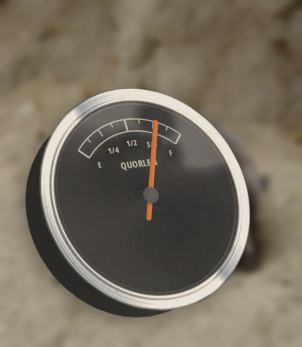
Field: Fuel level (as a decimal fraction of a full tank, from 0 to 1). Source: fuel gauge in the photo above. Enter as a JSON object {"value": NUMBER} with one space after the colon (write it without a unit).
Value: {"value": 0.75}
